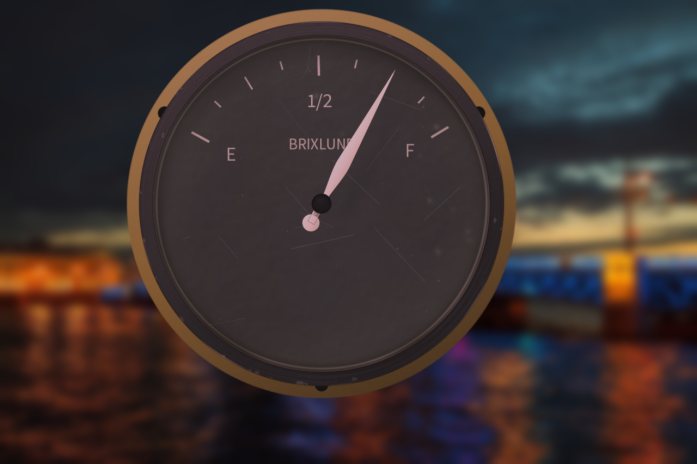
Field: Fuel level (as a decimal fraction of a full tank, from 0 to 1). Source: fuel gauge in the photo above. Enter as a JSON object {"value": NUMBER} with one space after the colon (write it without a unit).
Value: {"value": 0.75}
